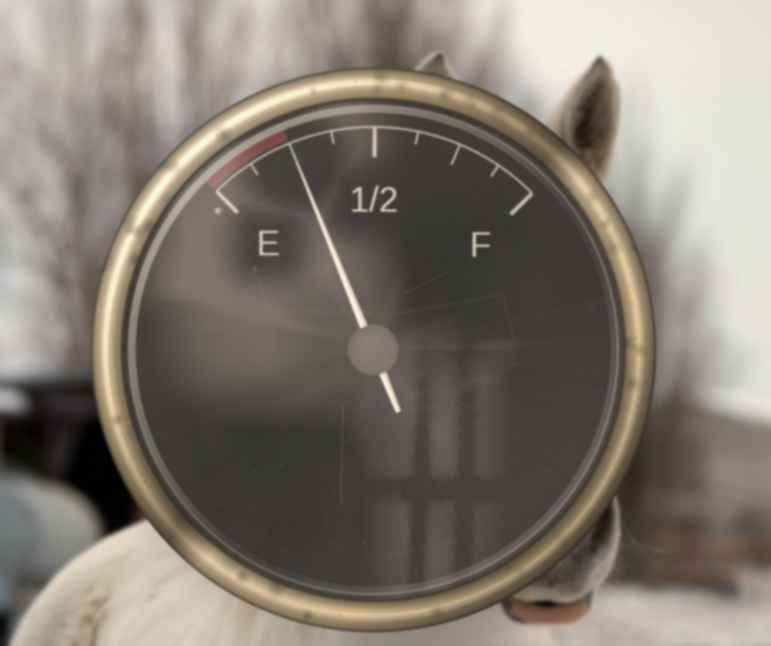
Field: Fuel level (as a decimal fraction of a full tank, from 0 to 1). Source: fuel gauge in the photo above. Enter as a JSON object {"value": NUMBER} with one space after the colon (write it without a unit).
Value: {"value": 0.25}
